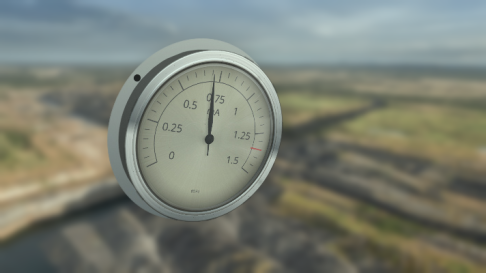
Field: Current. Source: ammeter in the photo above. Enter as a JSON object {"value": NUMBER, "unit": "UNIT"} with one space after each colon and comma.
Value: {"value": 0.7, "unit": "mA"}
